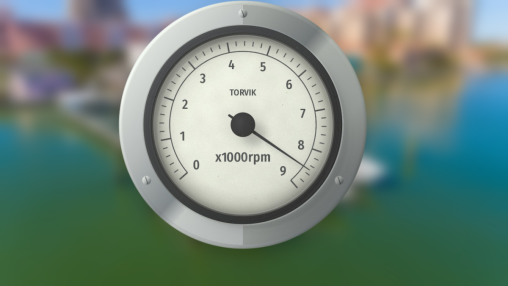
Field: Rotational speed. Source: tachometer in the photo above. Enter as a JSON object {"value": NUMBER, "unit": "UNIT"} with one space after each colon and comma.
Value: {"value": 8500, "unit": "rpm"}
